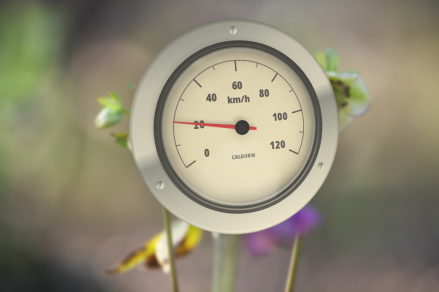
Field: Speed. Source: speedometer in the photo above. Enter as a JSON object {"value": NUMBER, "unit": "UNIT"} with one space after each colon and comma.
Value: {"value": 20, "unit": "km/h"}
